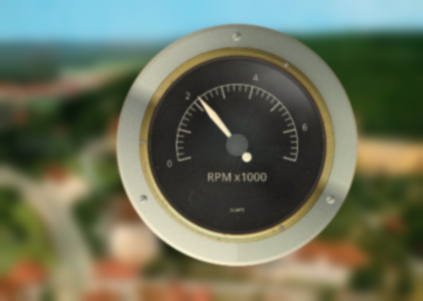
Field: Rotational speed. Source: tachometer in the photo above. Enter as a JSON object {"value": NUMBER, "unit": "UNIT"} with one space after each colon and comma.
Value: {"value": 2200, "unit": "rpm"}
